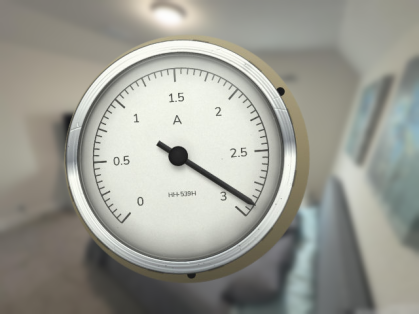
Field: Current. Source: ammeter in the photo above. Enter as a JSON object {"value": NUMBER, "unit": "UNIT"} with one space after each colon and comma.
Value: {"value": 2.9, "unit": "A"}
